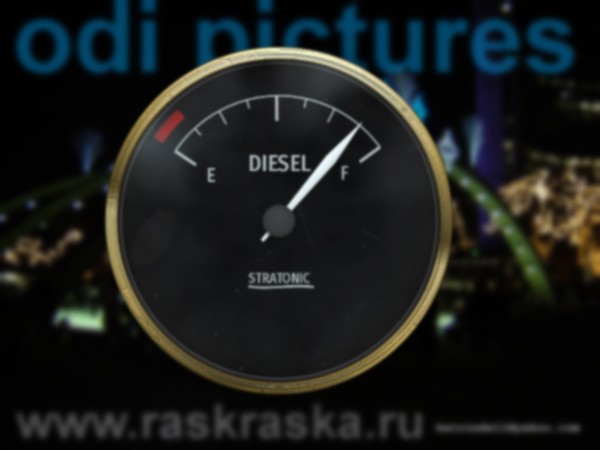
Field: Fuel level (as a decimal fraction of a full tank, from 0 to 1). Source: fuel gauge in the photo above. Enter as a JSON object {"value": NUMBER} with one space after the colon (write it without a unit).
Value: {"value": 0.875}
